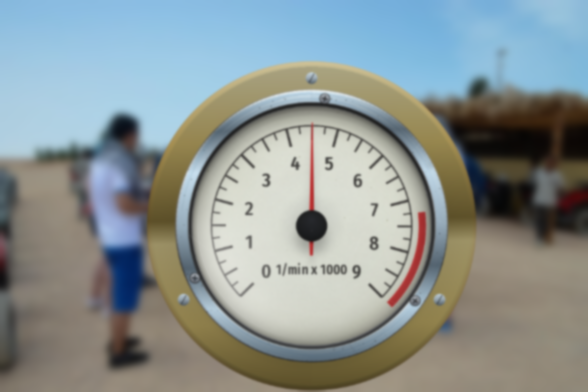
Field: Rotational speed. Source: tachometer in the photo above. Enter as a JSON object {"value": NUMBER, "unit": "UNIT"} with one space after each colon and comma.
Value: {"value": 4500, "unit": "rpm"}
